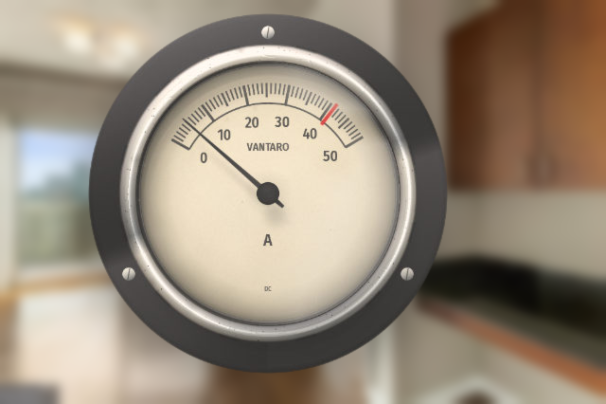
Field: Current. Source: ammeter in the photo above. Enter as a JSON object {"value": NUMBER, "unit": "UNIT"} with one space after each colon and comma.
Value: {"value": 5, "unit": "A"}
